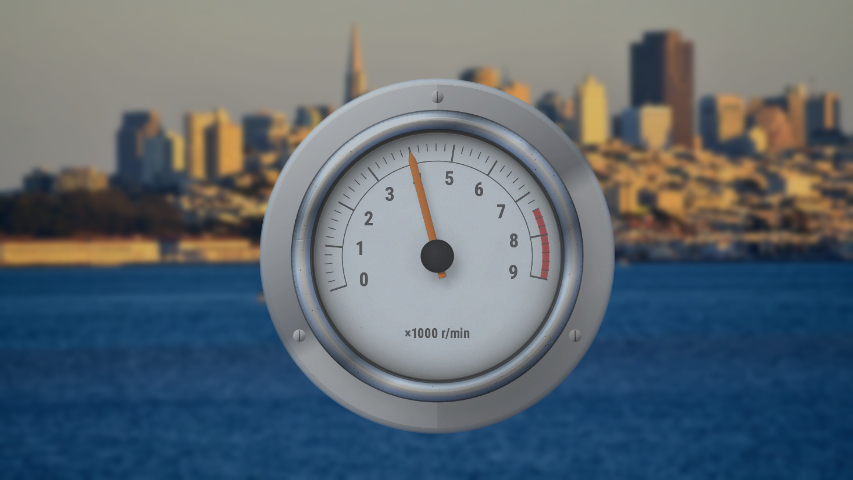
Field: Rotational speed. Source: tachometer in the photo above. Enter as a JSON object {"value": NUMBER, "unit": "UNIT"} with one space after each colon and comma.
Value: {"value": 4000, "unit": "rpm"}
